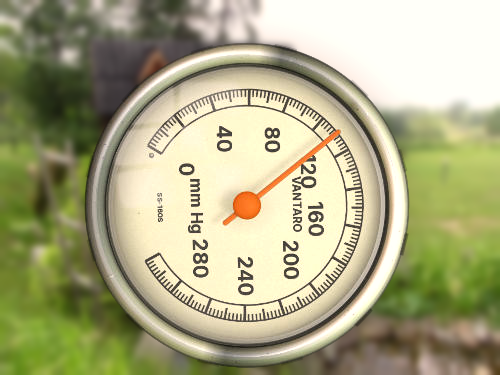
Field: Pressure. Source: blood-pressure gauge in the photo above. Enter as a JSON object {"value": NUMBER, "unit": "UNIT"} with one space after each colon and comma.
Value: {"value": 110, "unit": "mmHg"}
